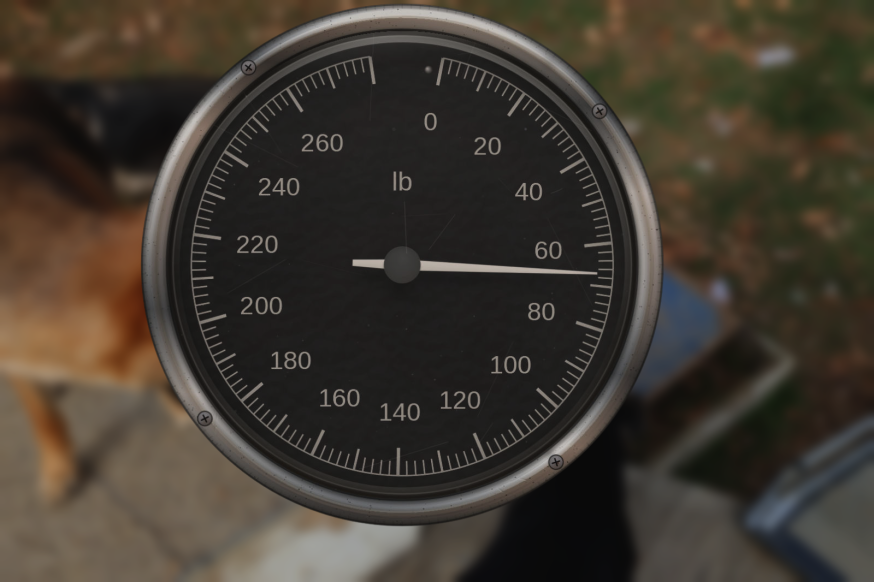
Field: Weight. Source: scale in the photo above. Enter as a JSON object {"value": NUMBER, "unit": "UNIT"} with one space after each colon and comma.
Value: {"value": 67, "unit": "lb"}
